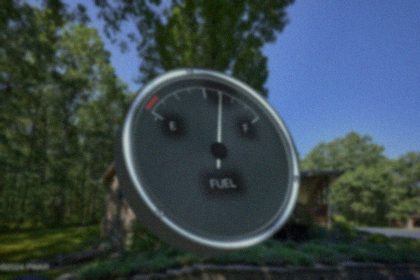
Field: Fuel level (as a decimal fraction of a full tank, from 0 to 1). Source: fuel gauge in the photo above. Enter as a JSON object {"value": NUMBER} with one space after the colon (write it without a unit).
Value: {"value": 0.625}
